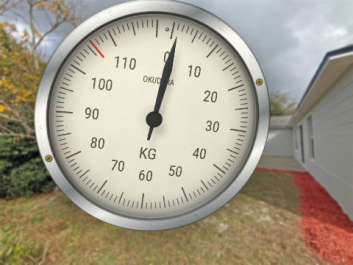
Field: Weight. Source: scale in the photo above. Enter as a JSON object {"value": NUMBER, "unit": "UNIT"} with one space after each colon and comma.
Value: {"value": 1, "unit": "kg"}
